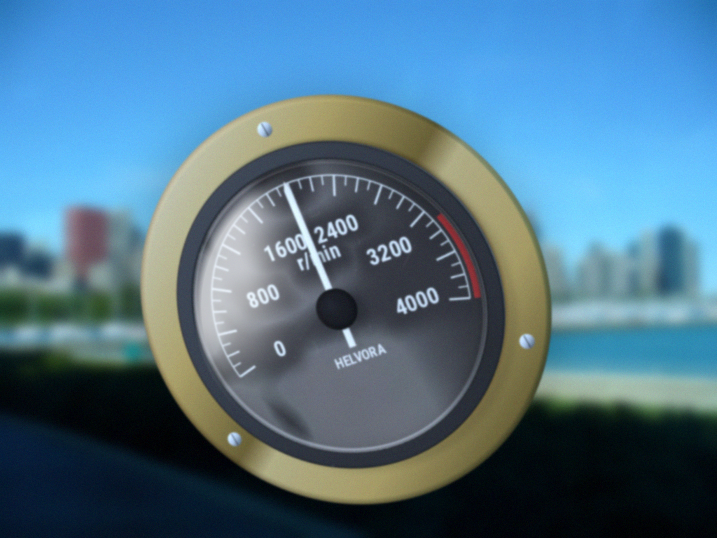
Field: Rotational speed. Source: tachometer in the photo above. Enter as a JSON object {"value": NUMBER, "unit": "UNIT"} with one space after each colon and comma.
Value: {"value": 2000, "unit": "rpm"}
